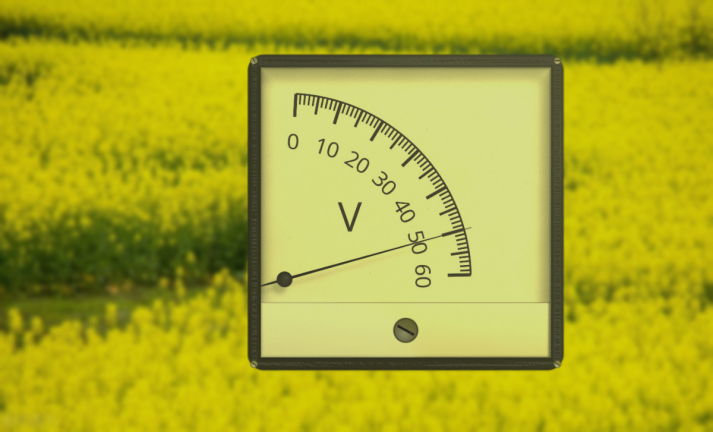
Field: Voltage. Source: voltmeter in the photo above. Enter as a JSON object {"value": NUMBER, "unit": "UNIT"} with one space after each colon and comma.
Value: {"value": 50, "unit": "V"}
